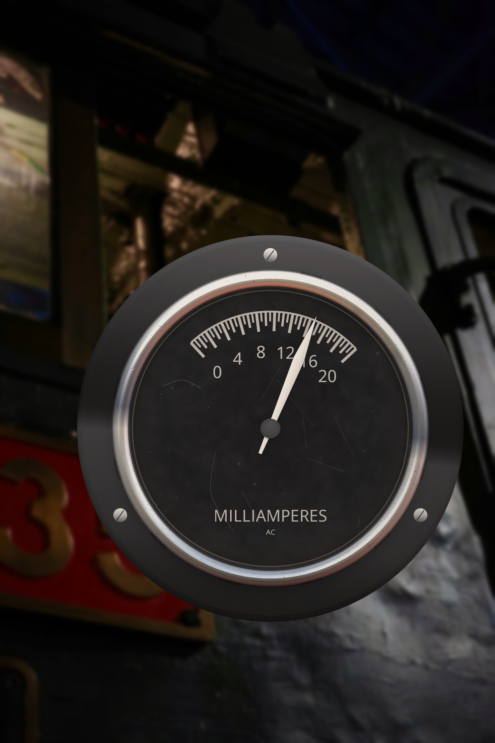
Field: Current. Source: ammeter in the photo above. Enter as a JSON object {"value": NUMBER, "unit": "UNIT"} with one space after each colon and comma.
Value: {"value": 14.5, "unit": "mA"}
